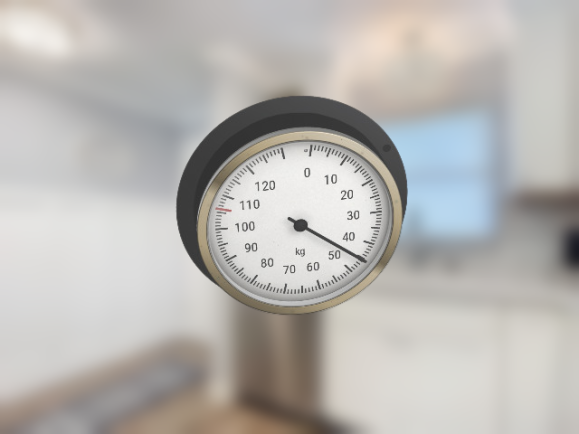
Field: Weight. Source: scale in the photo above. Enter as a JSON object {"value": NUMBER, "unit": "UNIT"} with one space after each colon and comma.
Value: {"value": 45, "unit": "kg"}
